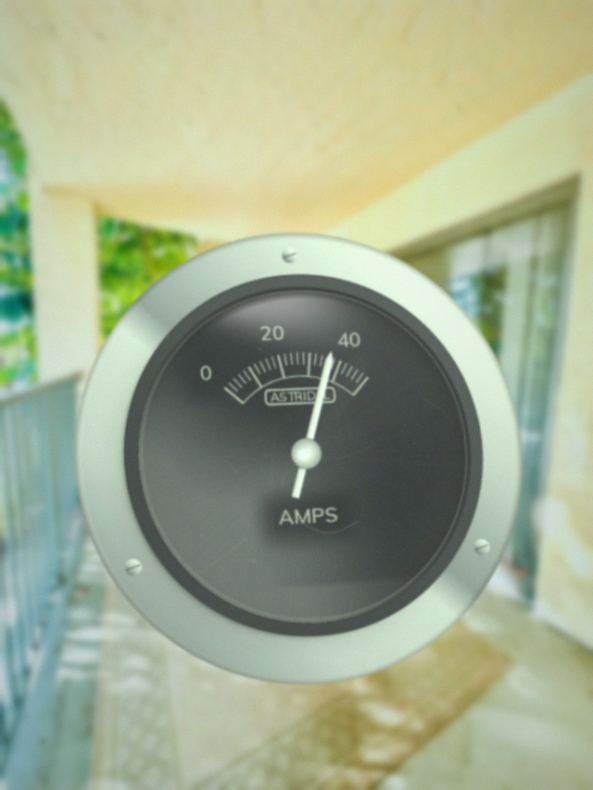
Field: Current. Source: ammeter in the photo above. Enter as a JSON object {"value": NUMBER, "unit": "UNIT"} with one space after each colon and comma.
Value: {"value": 36, "unit": "A"}
